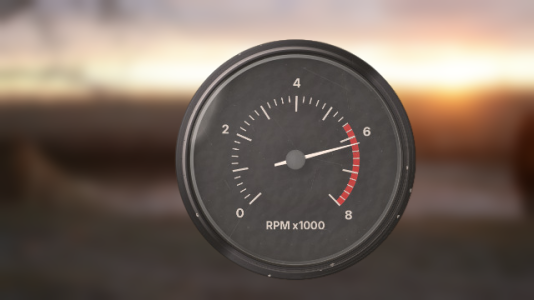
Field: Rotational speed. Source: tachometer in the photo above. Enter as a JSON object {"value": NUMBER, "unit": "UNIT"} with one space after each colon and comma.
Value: {"value": 6200, "unit": "rpm"}
